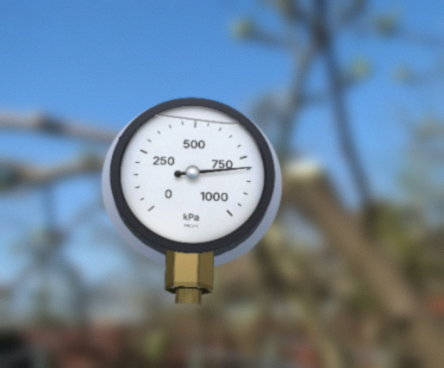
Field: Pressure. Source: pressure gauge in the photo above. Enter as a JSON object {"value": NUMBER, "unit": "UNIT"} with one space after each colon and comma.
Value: {"value": 800, "unit": "kPa"}
